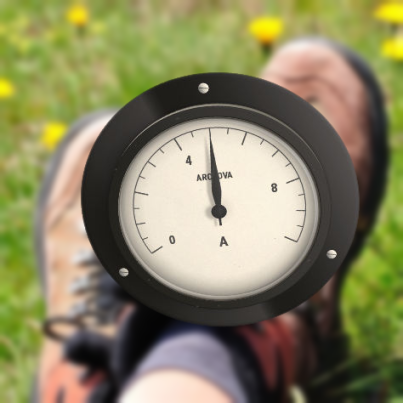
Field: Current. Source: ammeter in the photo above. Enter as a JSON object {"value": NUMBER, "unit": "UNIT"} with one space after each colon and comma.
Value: {"value": 5, "unit": "A"}
